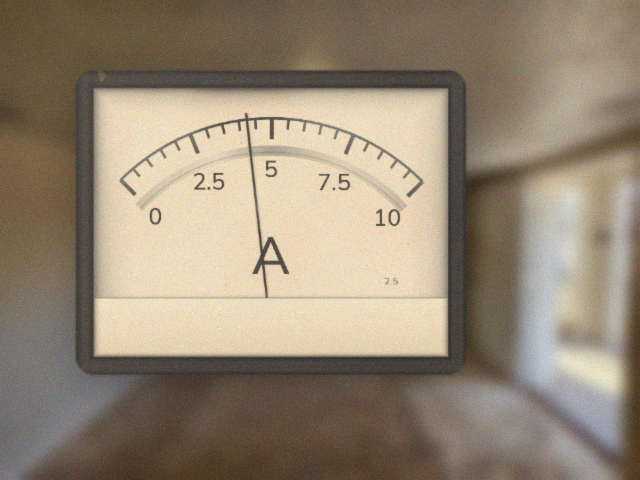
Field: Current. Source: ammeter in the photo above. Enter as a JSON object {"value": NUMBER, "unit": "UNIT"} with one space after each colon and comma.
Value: {"value": 4.25, "unit": "A"}
